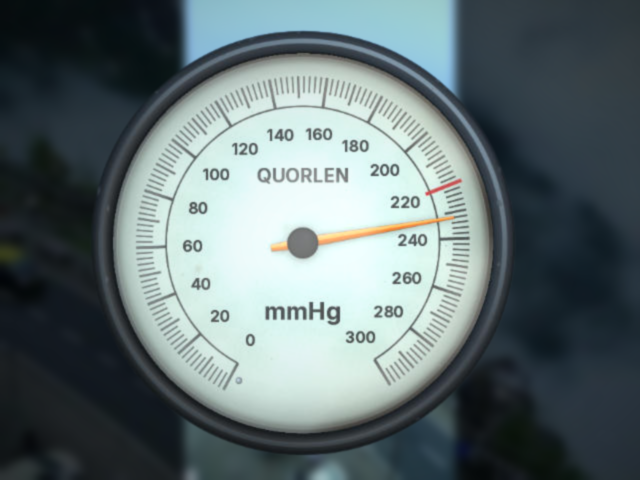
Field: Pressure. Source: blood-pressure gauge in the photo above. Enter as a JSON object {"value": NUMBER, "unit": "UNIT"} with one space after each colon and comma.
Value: {"value": 232, "unit": "mmHg"}
